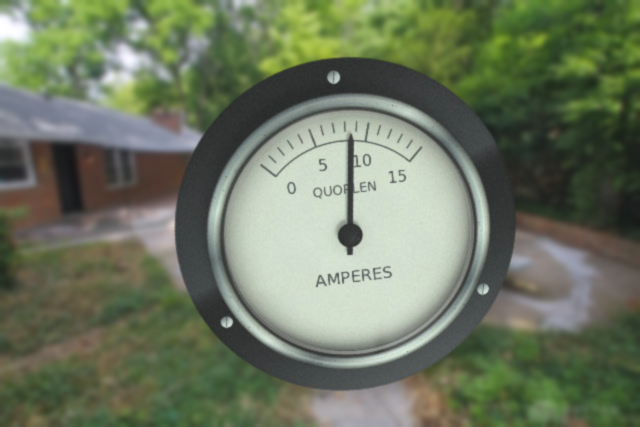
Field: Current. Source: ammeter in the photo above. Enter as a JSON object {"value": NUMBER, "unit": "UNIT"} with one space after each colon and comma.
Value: {"value": 8.5, "unit": "A"}
